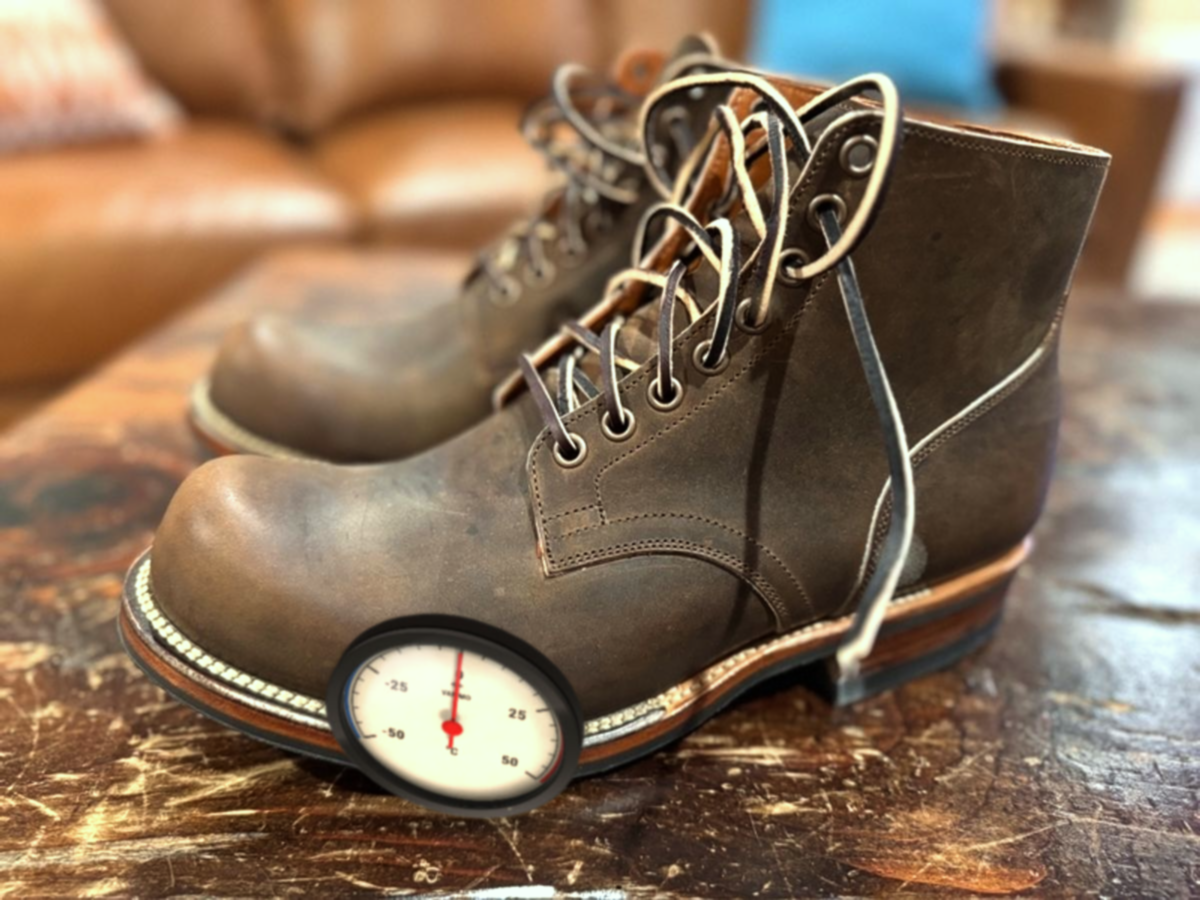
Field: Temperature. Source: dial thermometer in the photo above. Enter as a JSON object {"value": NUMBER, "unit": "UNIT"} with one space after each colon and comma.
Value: {"value": 0, "unit": "°C"}
